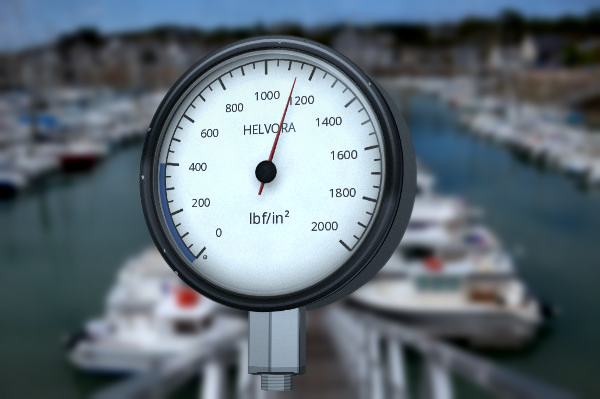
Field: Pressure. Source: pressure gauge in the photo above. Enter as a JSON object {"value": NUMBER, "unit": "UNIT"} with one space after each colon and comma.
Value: {"value": 1150, "unit": "psi"}
